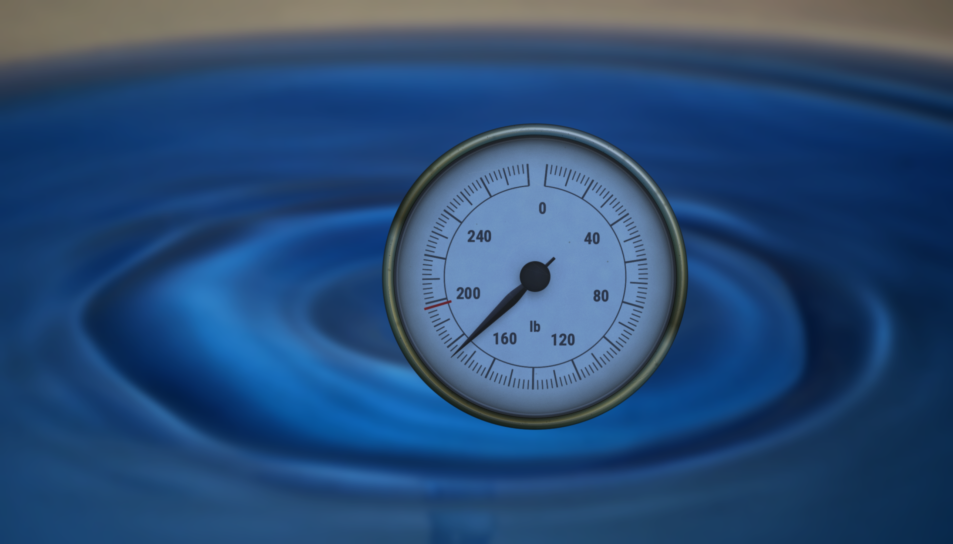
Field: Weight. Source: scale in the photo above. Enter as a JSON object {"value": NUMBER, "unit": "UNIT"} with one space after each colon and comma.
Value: {"value": 176, "unit": "lb"}
